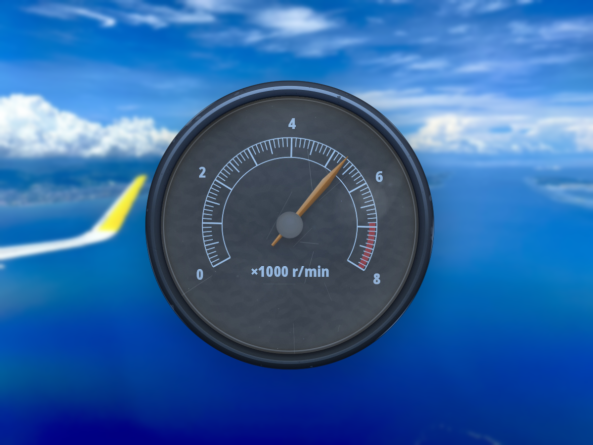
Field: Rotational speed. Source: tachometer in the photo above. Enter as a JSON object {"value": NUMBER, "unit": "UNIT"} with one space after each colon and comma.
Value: {"value": 5300, "unit": "rpm"}
